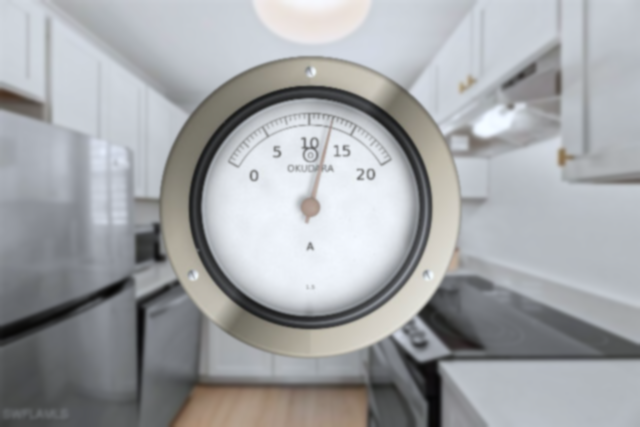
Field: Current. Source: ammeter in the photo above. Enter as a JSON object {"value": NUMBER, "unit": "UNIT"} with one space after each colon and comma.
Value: {"value": 12.5, "unit": "A"}
